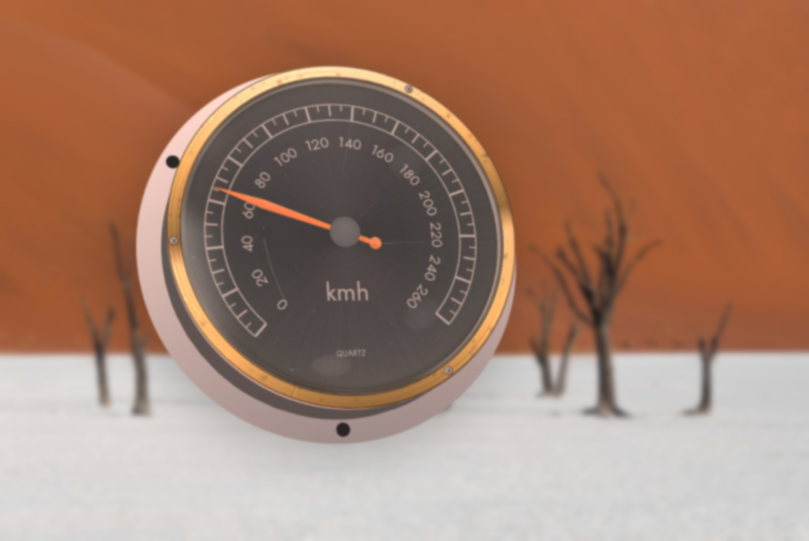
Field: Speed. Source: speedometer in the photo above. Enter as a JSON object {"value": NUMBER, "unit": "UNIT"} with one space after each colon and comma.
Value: {"value": 65, "unit": "km/h"}
